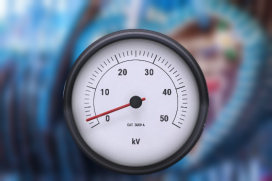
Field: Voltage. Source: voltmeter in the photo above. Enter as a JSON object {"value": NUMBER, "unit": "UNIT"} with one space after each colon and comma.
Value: {"value": 2, "unit": "kV"}
